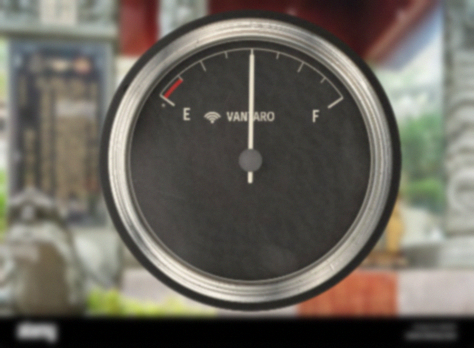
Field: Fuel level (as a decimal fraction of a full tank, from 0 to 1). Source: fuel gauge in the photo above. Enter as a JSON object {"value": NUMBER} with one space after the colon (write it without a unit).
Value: {"value": 0.5}
